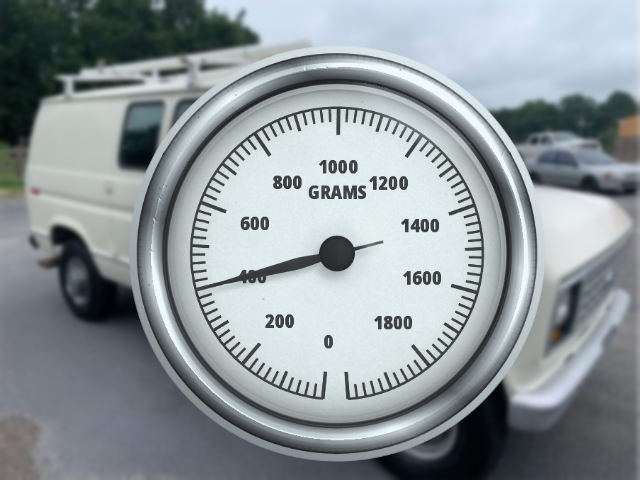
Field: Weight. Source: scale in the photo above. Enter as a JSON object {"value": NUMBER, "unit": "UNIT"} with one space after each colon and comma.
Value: {"value": 400, "unit": "g"}
